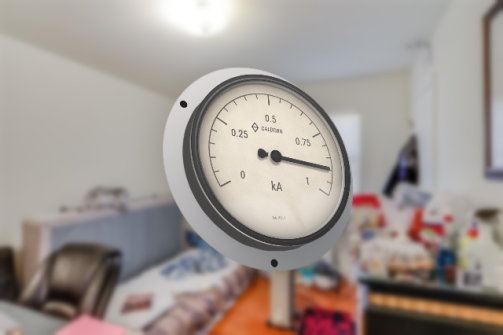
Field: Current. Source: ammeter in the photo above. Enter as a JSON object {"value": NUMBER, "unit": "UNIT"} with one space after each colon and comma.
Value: {"value": 0.9, "unit": "kA"}
